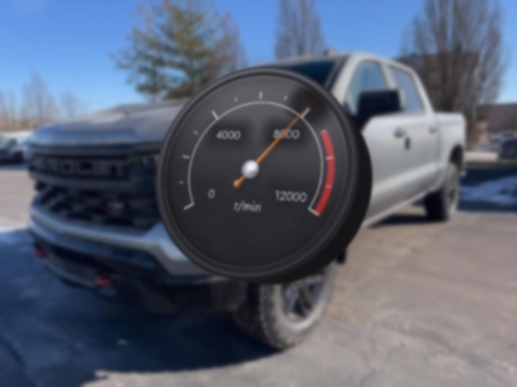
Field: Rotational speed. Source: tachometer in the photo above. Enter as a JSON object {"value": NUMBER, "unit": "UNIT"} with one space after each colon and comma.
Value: {"value": 8000, "unit": "rpm"}
